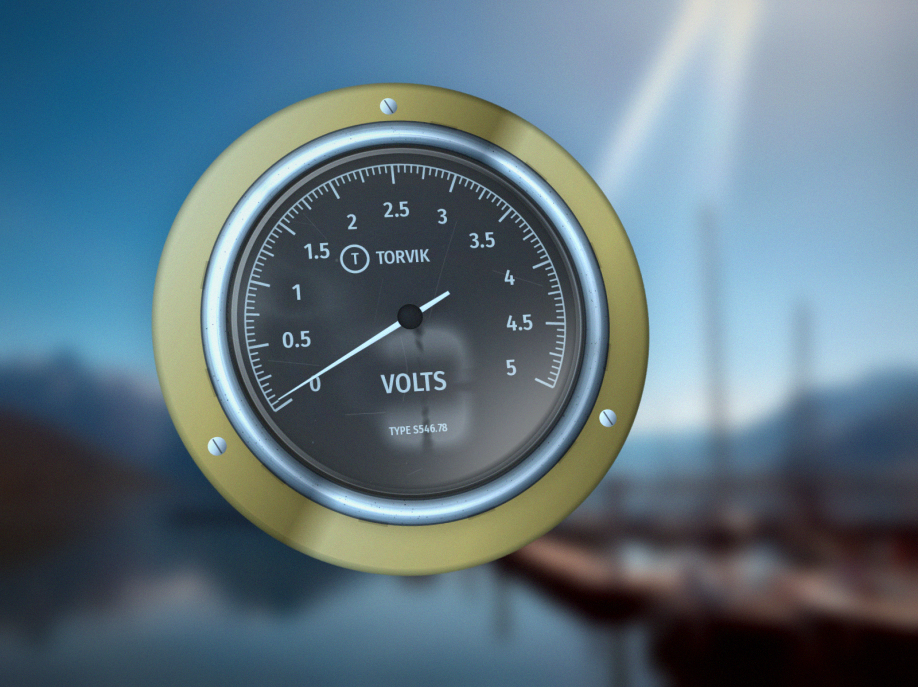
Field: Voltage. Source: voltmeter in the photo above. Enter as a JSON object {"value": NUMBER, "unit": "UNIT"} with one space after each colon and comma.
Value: {"value": 0.05, "unit": "V"}
